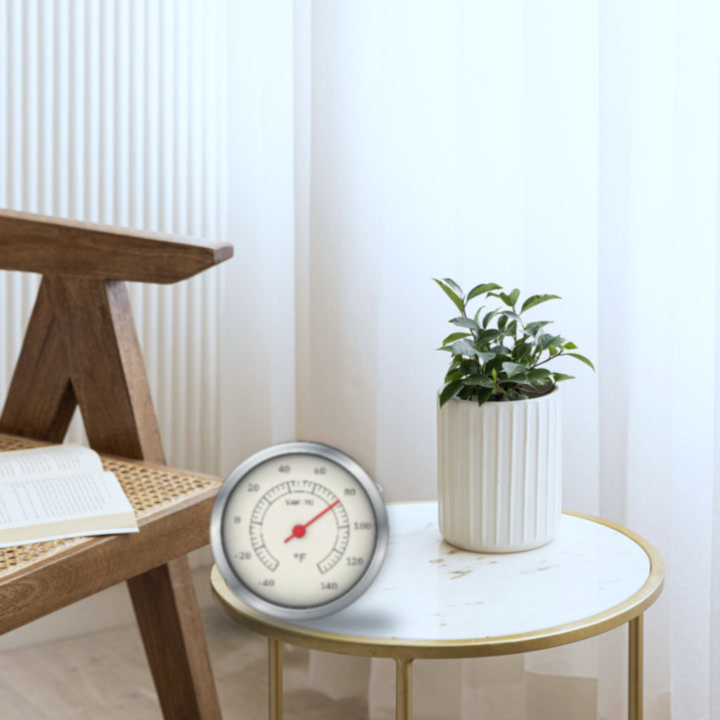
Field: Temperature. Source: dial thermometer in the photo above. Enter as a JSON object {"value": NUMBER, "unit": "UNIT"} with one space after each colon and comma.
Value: {"value": 80, "unit": "°F"}
